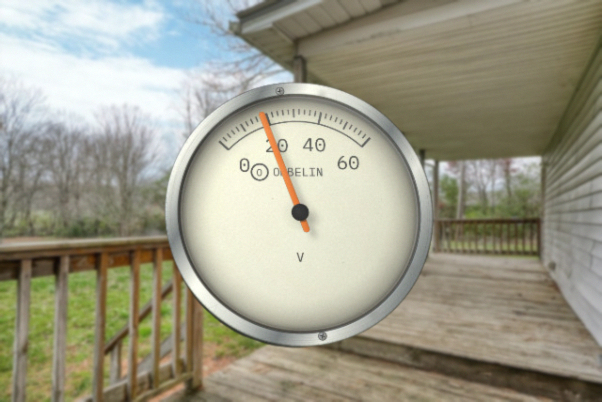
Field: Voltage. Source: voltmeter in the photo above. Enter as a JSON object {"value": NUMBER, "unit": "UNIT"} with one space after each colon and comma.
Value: {"value": 18, "unit": "V"}
